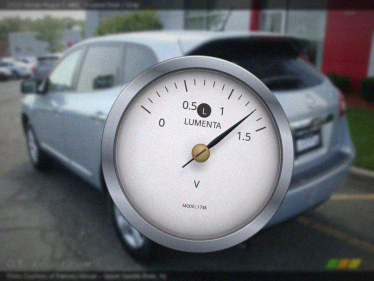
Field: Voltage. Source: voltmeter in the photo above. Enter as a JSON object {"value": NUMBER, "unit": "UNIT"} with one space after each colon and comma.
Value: {"value": 1.3, "unit": "V"}
